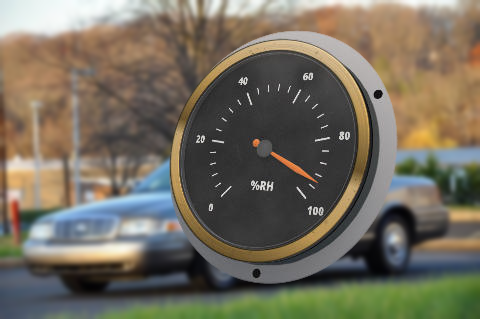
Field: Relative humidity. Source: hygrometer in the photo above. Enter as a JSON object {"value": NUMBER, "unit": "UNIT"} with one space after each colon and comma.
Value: {"value": 94, "unit": "%"}
